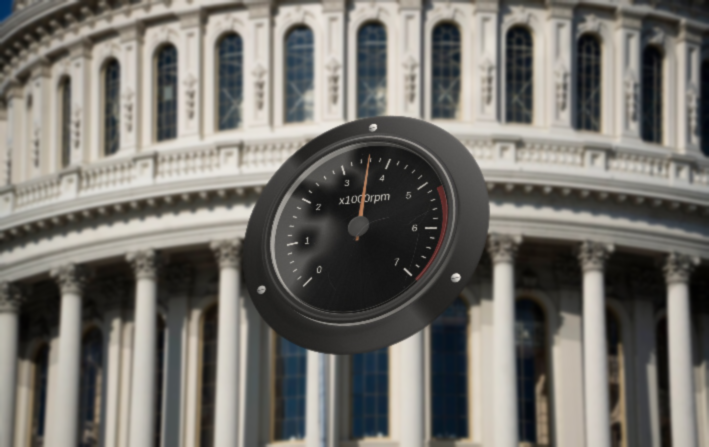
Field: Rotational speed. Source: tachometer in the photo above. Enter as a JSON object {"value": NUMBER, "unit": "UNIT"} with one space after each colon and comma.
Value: {"value": 3600, "unit": "rpm"}
